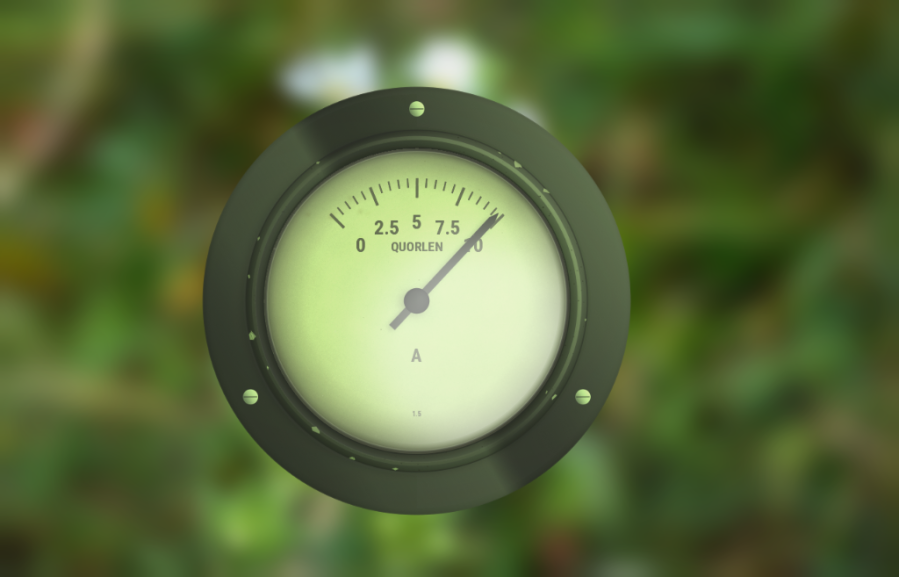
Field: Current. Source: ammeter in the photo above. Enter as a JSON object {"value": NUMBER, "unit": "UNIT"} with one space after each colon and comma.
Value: {"value": 9.75, "unit": "A"}
